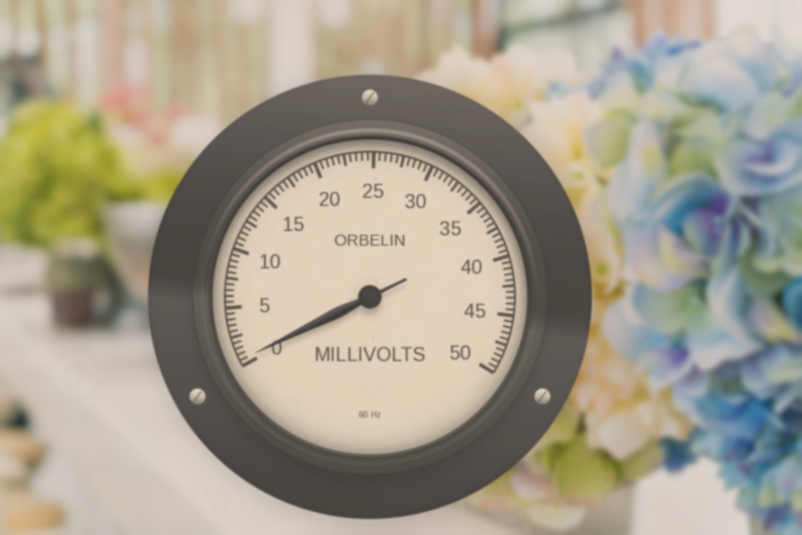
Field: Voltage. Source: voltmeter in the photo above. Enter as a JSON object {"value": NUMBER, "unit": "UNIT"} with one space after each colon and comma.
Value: {"value": 0.5, "unit": "mV"}
